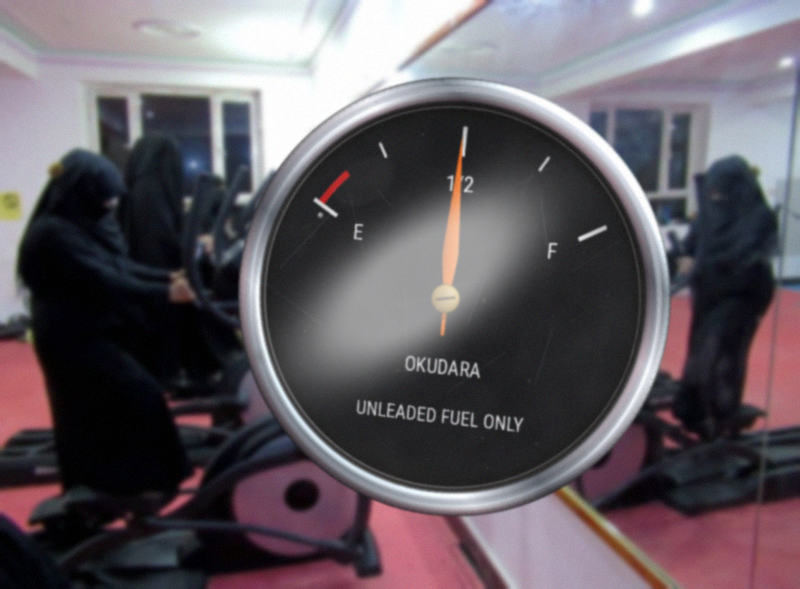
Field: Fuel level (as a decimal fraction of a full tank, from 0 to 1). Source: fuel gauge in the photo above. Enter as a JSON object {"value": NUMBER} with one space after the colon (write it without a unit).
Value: {"value": 0.5}
